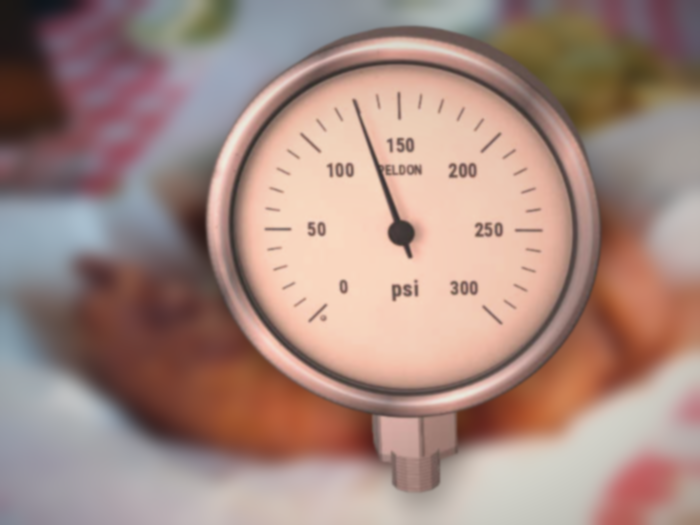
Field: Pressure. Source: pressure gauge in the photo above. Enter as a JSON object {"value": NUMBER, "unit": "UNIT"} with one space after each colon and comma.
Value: {"value": 130, "unit": "psi"}
